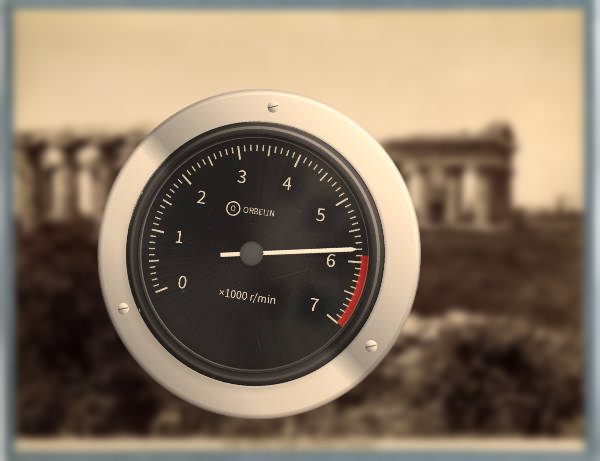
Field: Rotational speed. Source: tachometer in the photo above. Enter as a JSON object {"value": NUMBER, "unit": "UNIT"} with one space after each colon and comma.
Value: {"value": 5800, "unit": "rpm"}
